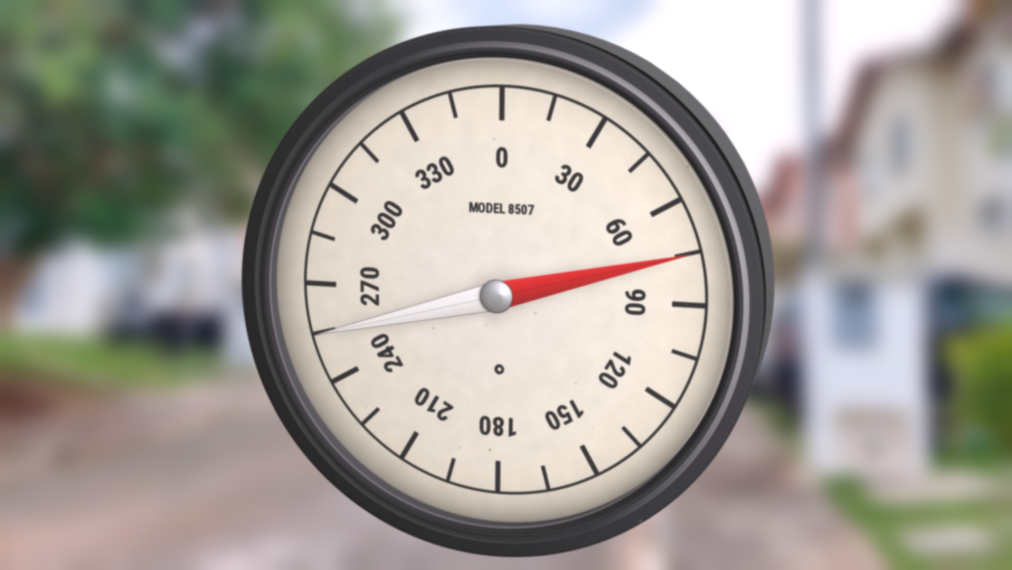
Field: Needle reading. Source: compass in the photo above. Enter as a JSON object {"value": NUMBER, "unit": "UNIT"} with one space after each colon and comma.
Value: {"value": 75, "unit": "°"}
